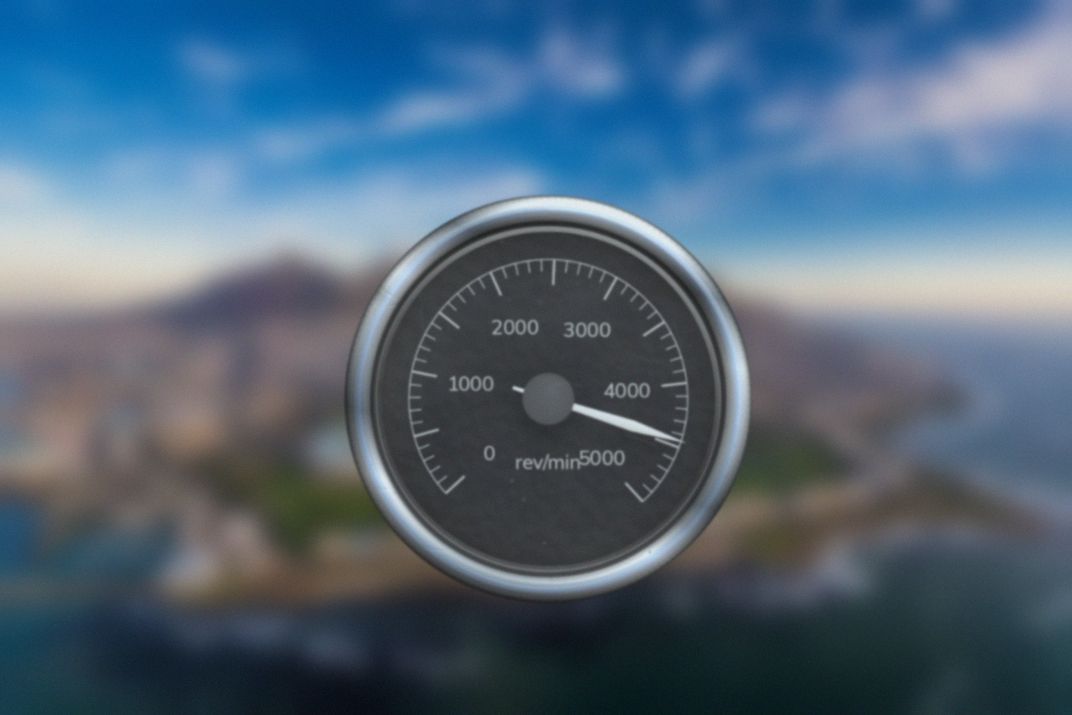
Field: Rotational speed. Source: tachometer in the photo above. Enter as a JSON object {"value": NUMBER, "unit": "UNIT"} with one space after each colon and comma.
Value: {"value": 4450, "unit": "rpm"}
